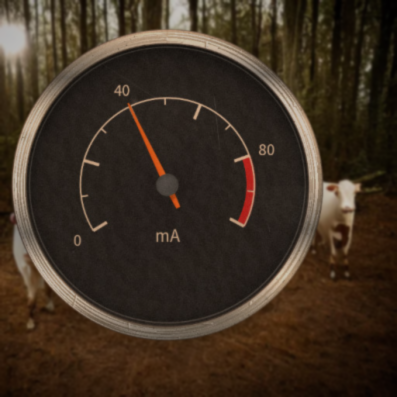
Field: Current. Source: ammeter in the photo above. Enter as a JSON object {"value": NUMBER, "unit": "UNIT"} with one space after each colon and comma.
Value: {"value": 40, "unit": "mA"}
